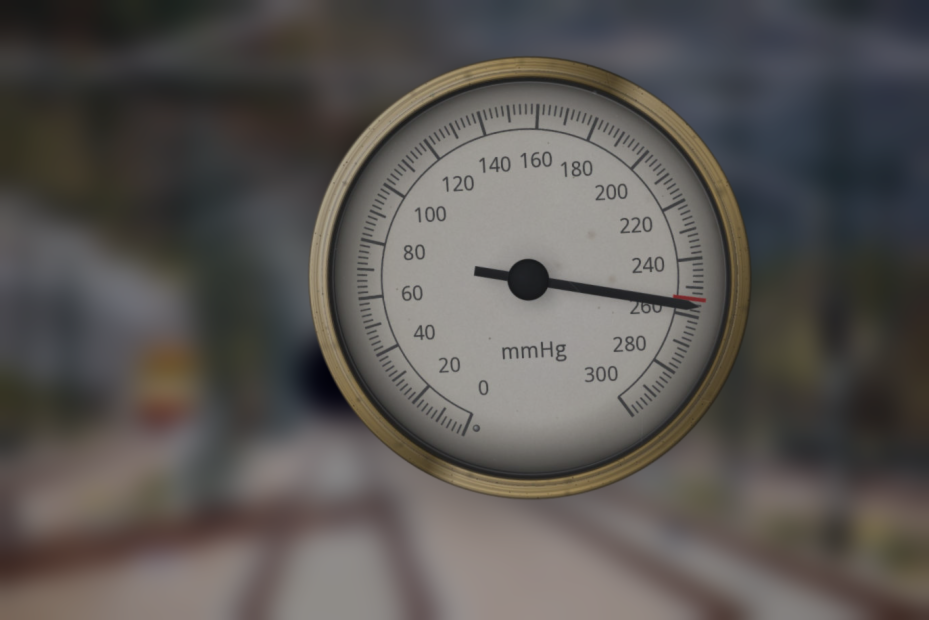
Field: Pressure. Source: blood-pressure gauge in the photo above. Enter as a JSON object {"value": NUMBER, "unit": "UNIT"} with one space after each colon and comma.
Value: {"value": 256, "unit": "mmHg"}
